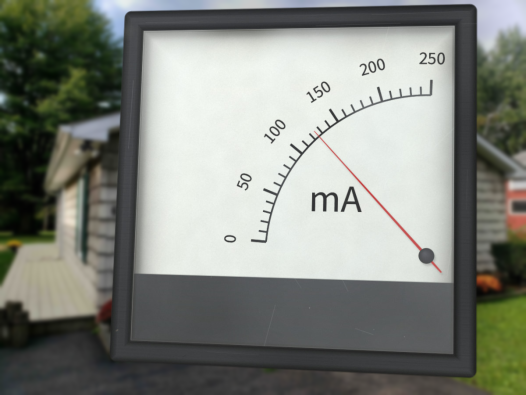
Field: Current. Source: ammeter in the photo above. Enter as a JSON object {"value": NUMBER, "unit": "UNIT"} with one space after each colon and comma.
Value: {"value": 125, "unit": "mA"}
